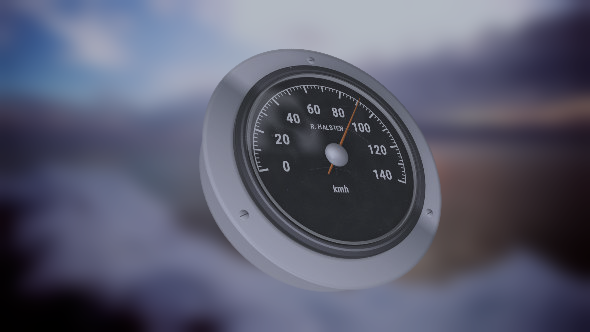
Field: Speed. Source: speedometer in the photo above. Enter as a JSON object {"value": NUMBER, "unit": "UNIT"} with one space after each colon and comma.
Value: {"value": 90, "unit": "km/h"}
